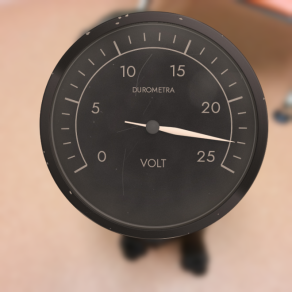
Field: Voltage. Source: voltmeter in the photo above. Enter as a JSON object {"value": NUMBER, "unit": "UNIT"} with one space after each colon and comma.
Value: {"value": 23, "unit": "V"}
